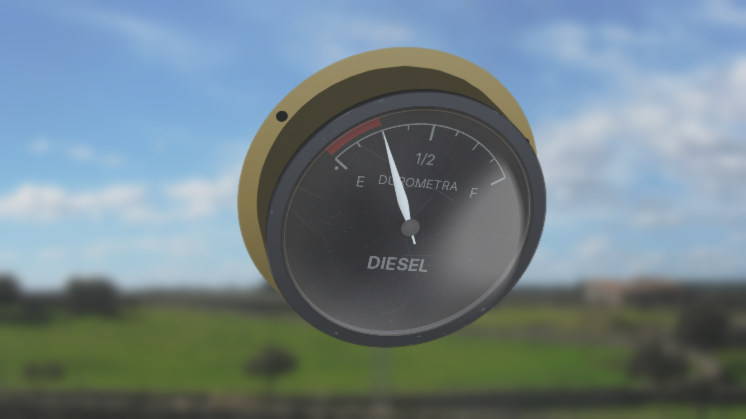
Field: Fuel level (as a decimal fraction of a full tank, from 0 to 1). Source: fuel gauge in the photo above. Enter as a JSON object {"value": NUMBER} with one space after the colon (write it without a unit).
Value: {"value": 0.25}
